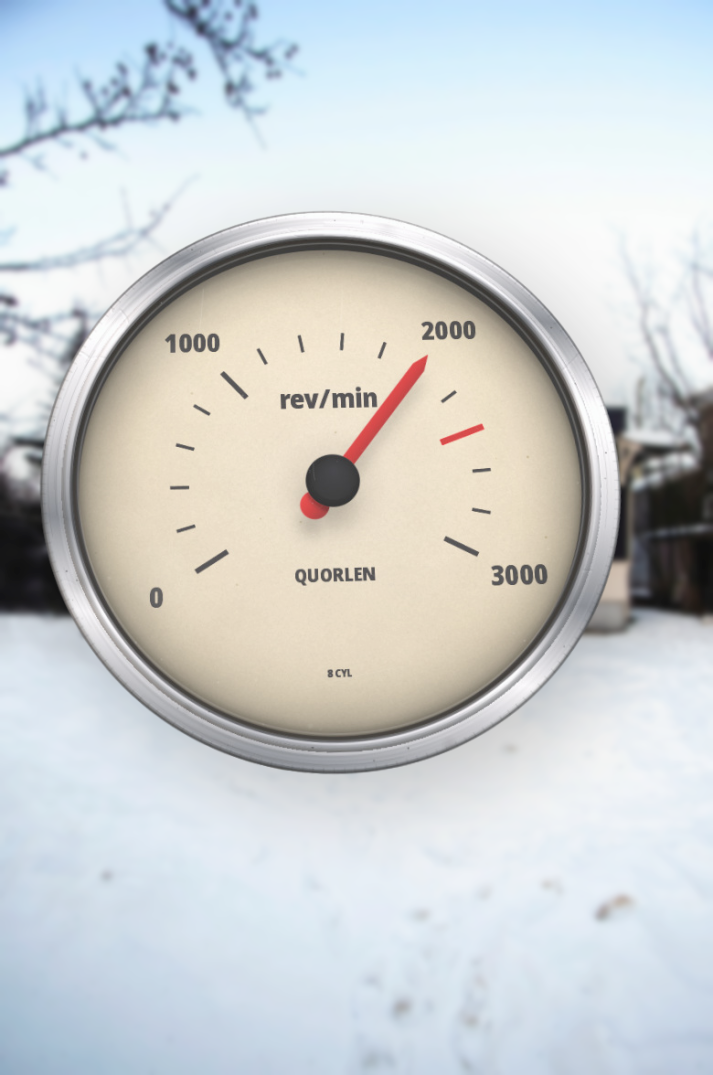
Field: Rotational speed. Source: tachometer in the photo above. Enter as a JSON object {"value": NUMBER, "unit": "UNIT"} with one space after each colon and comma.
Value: {"value": 2000, "unit": "rpm"}
